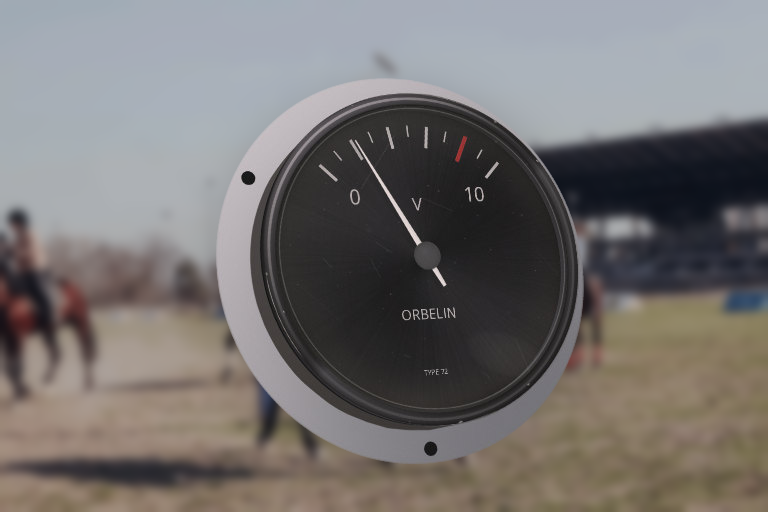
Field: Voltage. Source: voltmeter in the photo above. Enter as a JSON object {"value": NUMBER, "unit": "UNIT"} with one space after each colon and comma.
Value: {"value": 2, "unit": "V"}
